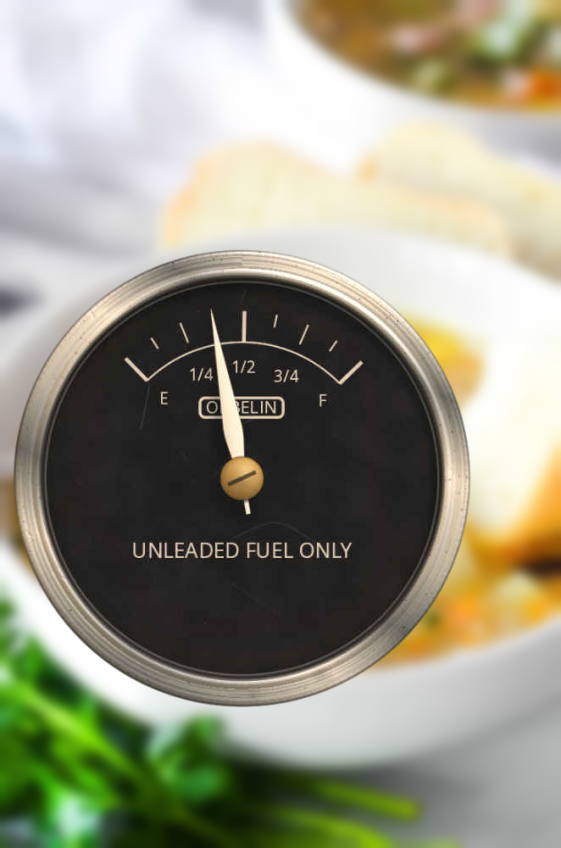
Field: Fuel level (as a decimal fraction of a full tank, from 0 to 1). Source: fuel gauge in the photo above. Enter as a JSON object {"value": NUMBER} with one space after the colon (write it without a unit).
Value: {"value": 0.375}
